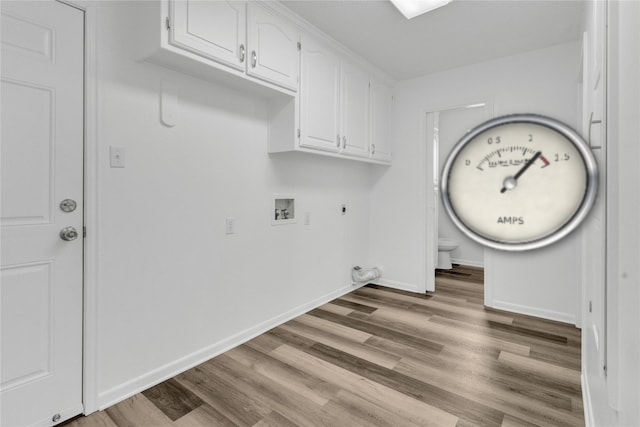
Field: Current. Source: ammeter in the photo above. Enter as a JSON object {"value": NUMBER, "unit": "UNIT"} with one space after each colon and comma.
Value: {"value": 1.25, "unit": "A"}
